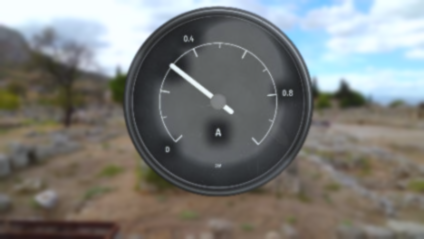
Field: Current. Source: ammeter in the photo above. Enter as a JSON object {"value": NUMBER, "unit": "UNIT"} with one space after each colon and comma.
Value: {"value": 0.3, "unit": "A"}
